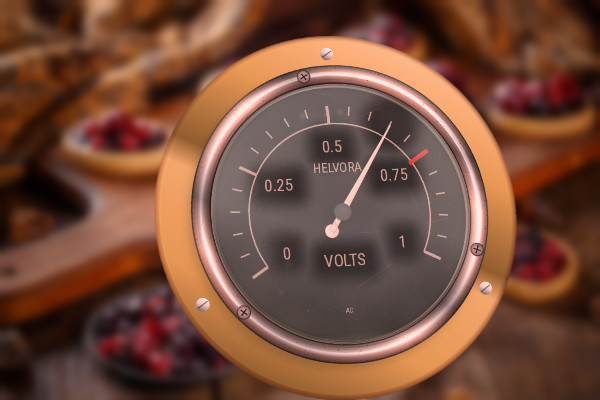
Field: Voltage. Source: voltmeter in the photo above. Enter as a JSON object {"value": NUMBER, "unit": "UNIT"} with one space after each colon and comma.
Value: {"value": 0.65, "unit": "V"}
